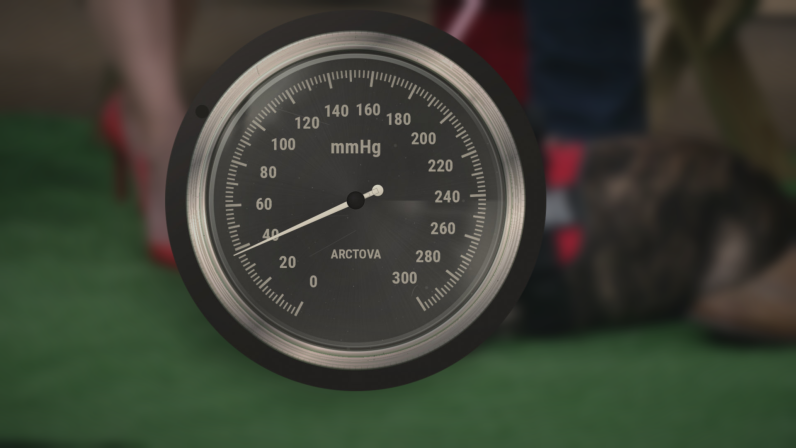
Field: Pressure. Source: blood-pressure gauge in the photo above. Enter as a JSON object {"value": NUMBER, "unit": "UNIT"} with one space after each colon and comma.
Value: {"value": 38, "unit": "mmHg"}
